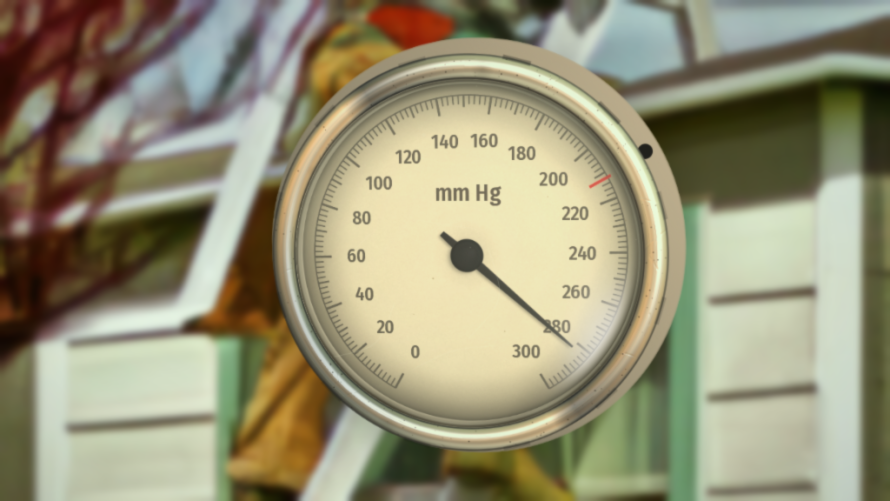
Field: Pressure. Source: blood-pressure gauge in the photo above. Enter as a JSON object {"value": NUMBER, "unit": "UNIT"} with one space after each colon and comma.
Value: {"value": 282, "unit": "mmHg"}
